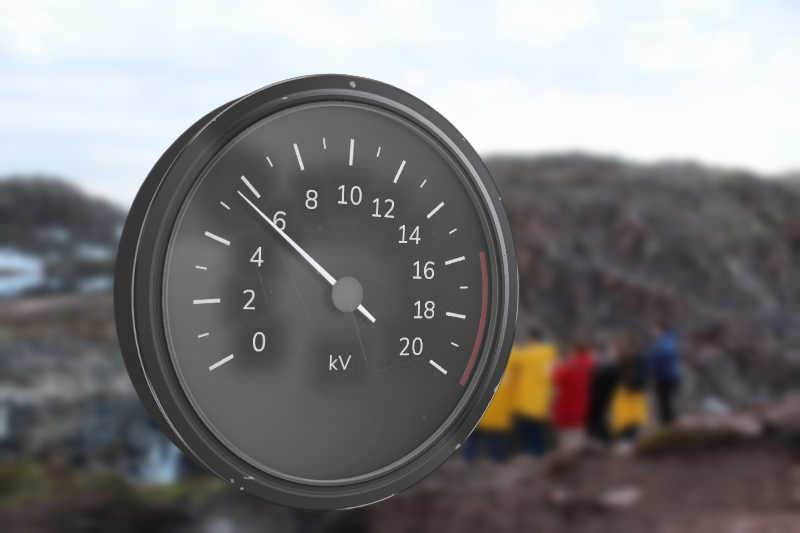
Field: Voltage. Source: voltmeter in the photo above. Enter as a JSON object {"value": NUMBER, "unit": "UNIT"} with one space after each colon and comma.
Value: {"value": 5.5, "unit": "kV"}
